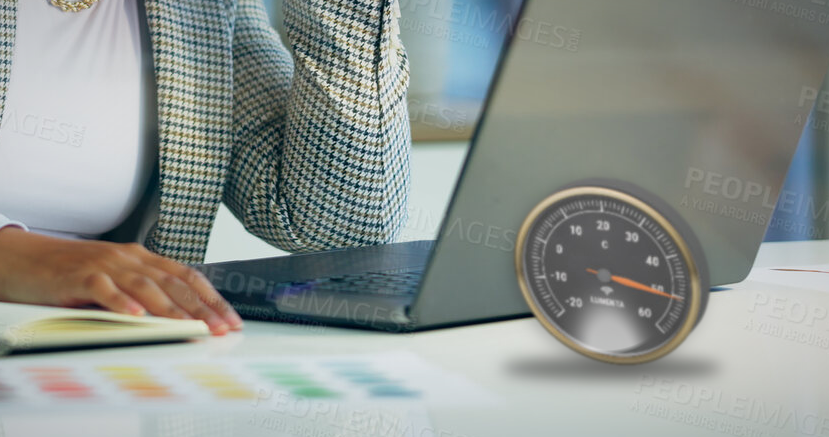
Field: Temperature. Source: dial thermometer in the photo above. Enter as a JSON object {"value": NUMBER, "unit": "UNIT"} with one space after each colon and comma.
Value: {"value": 50, "unit": "°C"}
